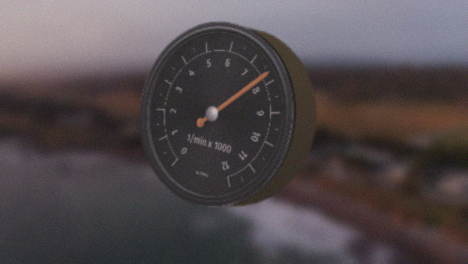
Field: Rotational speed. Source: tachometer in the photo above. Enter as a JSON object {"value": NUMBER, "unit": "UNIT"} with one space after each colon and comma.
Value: {"value": 7750, "unit": "rpm"}
